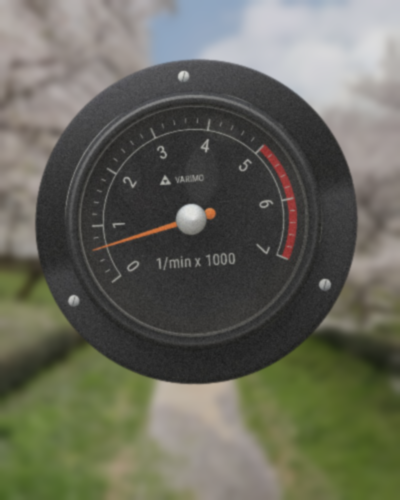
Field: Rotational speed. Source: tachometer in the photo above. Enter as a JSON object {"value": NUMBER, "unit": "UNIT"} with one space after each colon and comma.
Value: {"value": 600, "unit": "rpm"}
